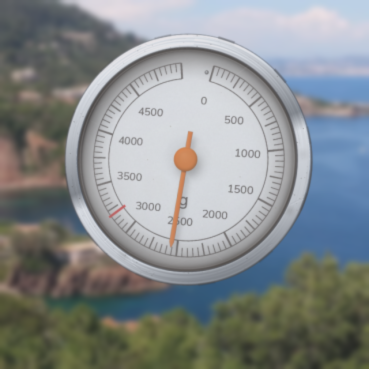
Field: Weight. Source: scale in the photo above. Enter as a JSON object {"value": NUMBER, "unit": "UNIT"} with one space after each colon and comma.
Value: {"value": 2550, "unit": "g"}
